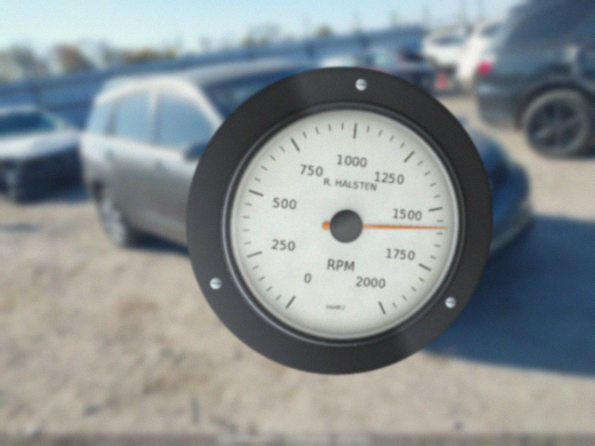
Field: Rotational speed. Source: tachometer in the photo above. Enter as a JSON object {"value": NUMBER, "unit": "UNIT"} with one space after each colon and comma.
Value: {"value": 1575, "unit": "rpm"}
